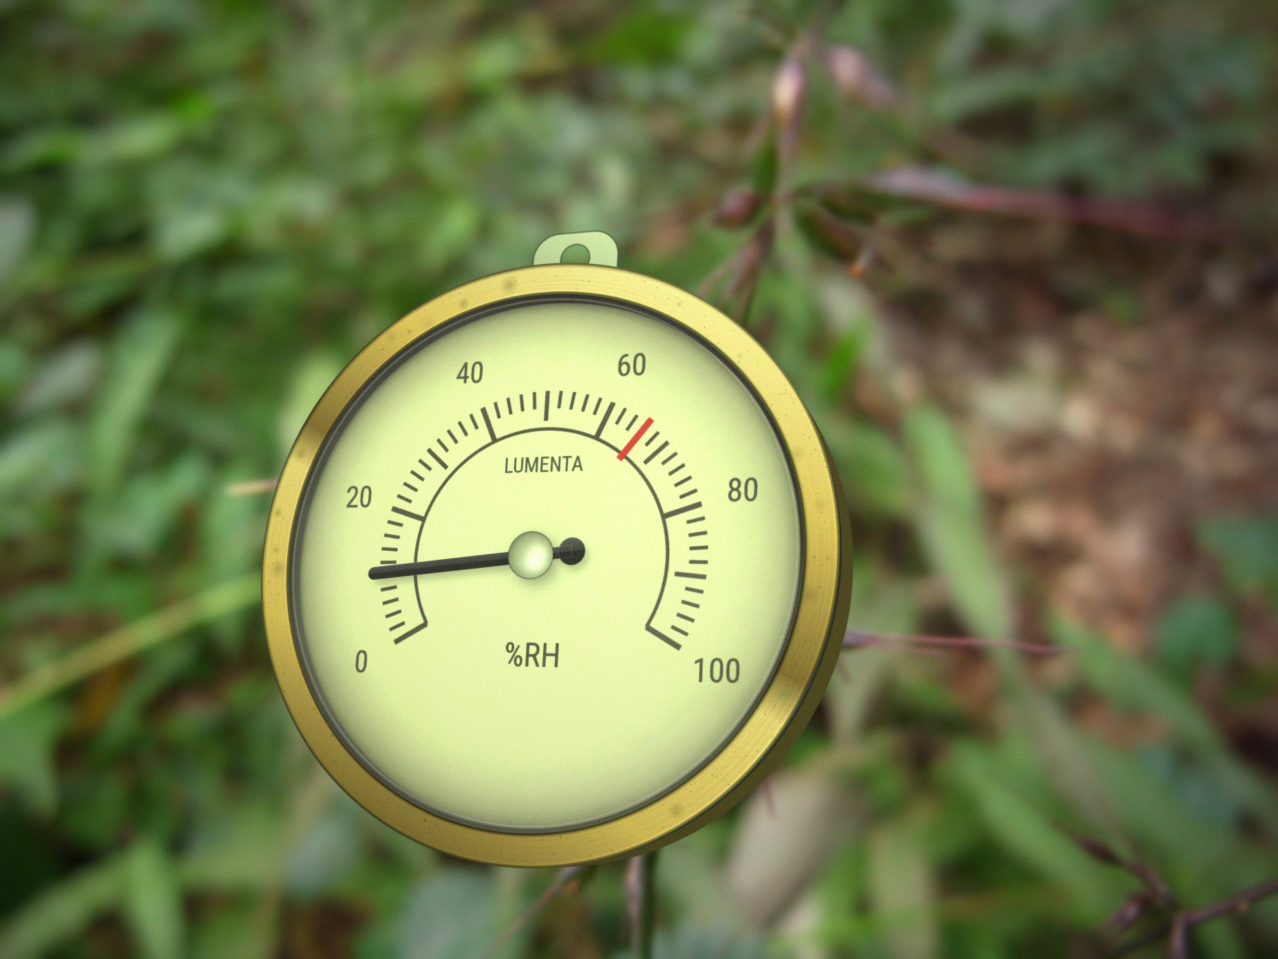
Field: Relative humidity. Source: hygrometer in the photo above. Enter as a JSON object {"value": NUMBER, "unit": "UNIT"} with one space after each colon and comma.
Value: {"value": 10, "unit": "%"}
